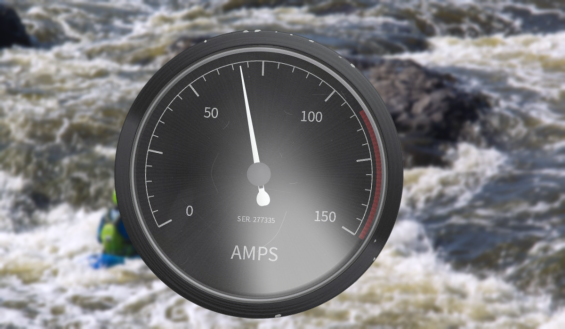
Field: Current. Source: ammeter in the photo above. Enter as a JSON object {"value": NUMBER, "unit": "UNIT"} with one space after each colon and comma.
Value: {"value": 67.5, "unit": "A"}
